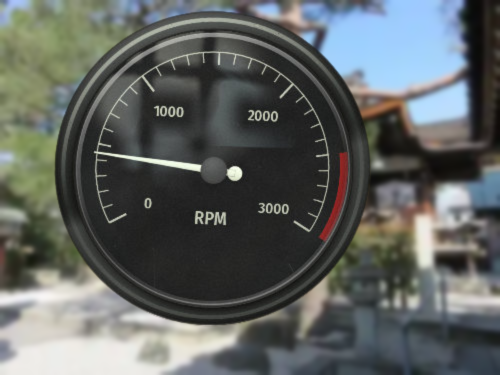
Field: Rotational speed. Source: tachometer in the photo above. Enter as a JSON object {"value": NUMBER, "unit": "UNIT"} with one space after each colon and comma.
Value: {"value": 450, "unit": "rpm"}
